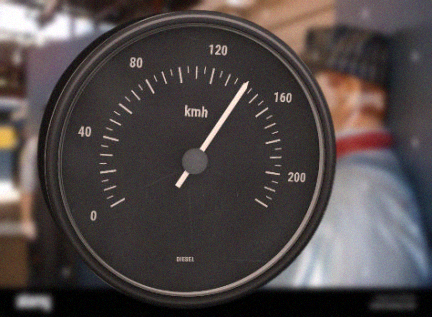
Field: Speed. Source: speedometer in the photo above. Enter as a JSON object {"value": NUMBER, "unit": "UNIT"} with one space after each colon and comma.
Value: {"value": 140, "unit": "km/h"}
